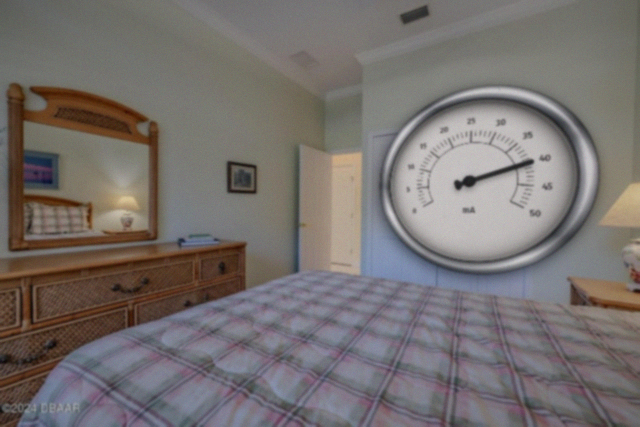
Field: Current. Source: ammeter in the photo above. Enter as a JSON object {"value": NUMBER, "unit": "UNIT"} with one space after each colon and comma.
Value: {"value": 40, "unit": "mA"}
